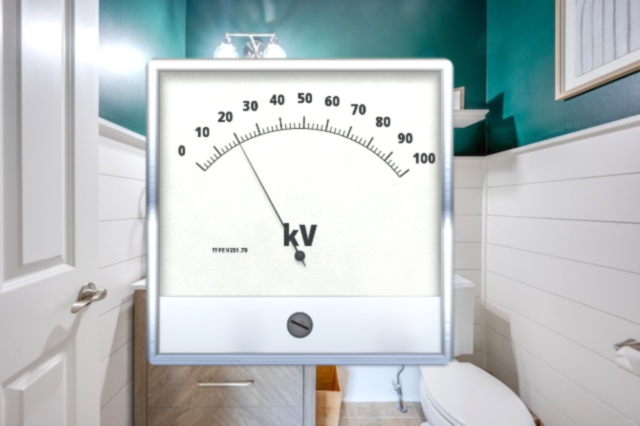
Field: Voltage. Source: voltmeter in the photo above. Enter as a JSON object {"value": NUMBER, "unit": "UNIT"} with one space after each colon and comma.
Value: {"value": 20, "unit": "kV"}
